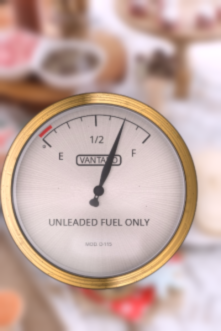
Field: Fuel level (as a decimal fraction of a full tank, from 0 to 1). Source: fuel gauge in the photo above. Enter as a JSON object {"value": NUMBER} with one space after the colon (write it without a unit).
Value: {"value": 0.75}
